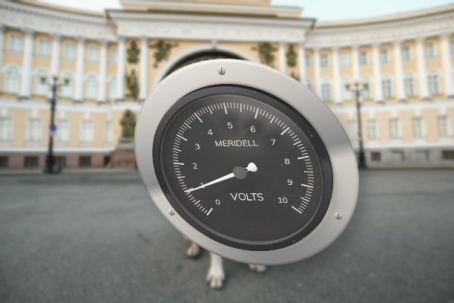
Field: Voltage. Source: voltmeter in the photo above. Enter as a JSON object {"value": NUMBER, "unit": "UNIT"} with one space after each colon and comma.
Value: {"value": 1, "unit": "V"}
